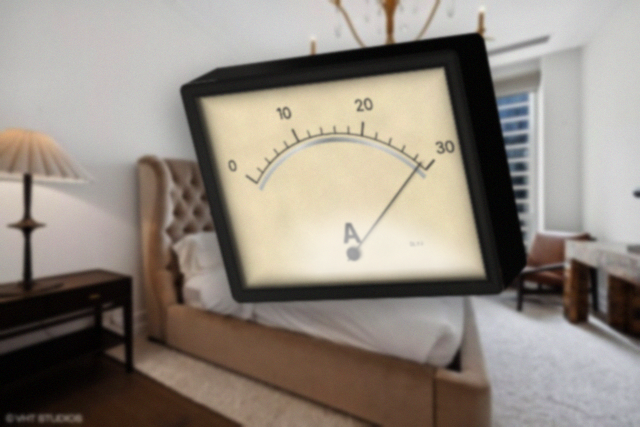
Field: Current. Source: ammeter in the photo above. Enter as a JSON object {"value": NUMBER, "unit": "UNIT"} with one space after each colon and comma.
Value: {"value": 29, "unit": "A"}
